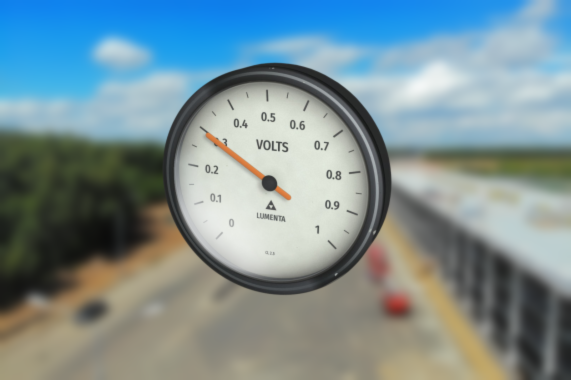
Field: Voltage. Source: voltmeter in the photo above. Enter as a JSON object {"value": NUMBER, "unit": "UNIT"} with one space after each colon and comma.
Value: {"value": 0.3, "unit": "V"}
